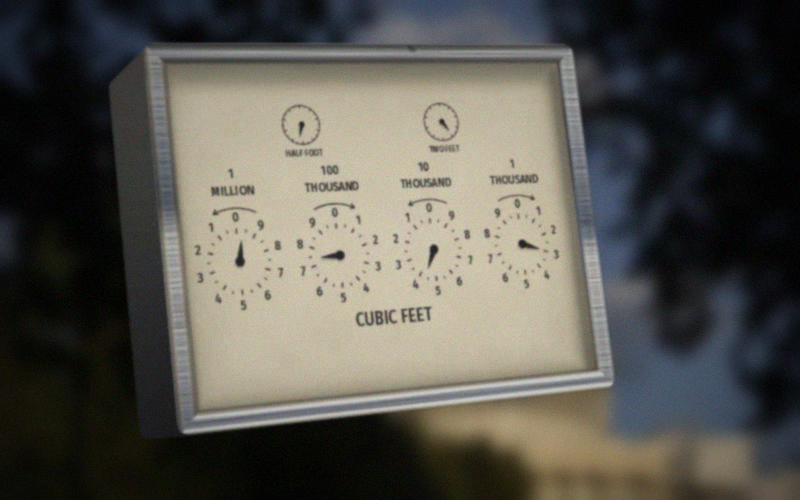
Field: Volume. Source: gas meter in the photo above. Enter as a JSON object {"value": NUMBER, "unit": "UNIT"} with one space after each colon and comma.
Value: {"value": 974300, "unit": "ft³"}
